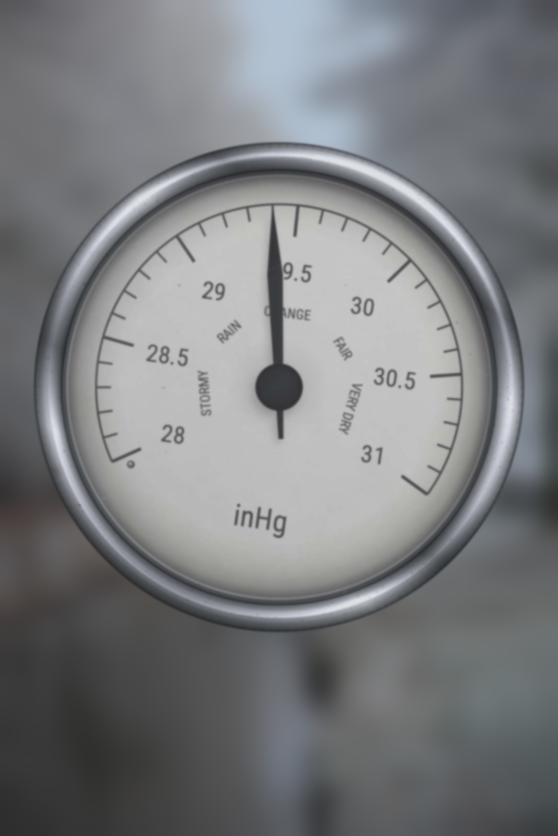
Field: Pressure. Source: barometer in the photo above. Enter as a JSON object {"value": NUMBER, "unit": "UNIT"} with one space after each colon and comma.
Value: {"value": 29.4, "unit": "inHg"}
